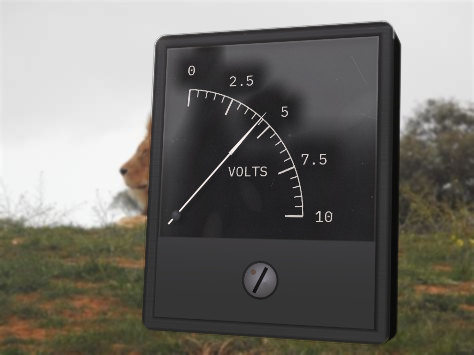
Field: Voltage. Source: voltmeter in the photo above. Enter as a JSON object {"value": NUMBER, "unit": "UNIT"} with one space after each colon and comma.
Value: {"value": 4.5, "unit": "V"}
